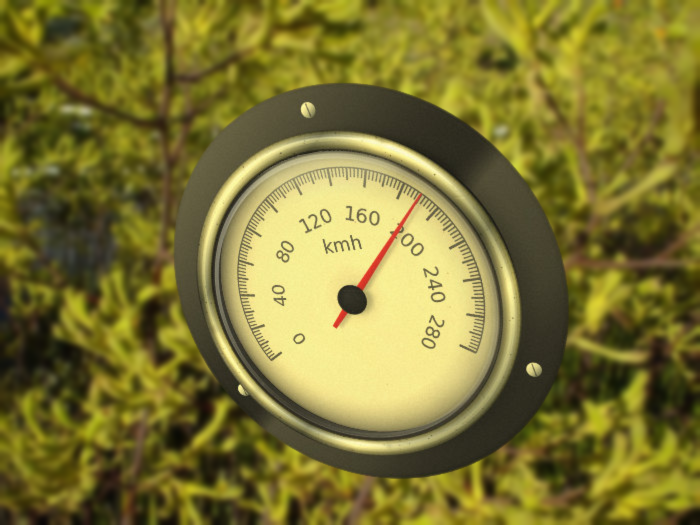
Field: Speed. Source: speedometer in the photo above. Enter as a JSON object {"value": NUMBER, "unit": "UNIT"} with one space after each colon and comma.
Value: {"value": 190, "unit": "km/h"}
